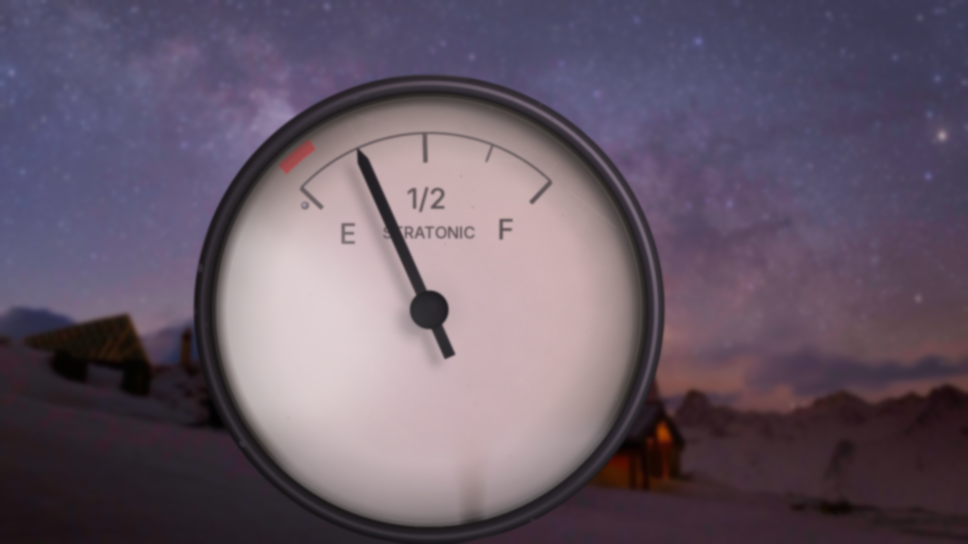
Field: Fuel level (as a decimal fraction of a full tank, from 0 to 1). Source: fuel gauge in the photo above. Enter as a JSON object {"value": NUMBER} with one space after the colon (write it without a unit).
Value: {"value": 0.25}
